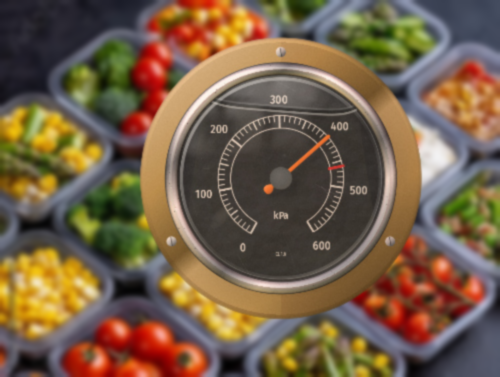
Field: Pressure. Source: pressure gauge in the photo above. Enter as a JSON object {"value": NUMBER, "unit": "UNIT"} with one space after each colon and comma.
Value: {"value": 400, "unit": "kPa"}
